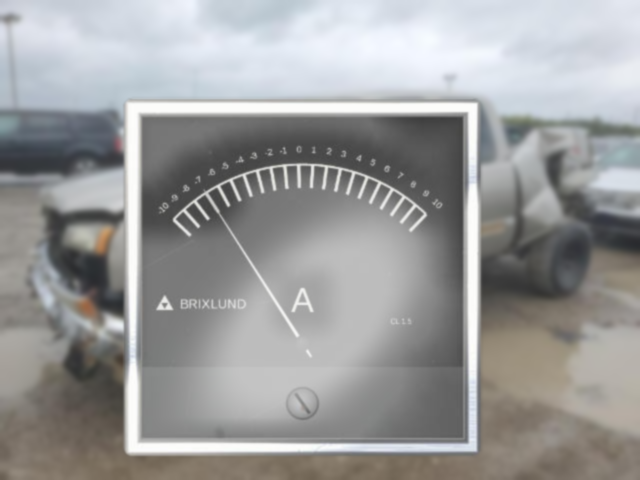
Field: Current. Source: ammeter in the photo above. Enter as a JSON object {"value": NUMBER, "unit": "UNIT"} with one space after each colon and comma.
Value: {"value": -7, "unit": "A"}
